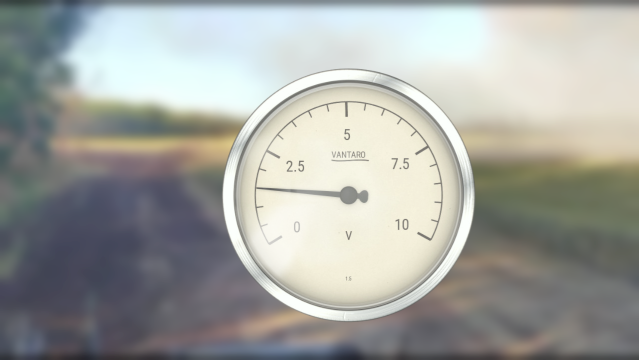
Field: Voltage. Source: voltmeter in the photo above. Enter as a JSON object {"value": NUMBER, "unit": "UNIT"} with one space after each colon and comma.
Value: {"value": 1.5, "unit": "V"}
